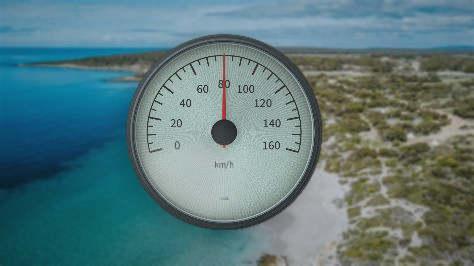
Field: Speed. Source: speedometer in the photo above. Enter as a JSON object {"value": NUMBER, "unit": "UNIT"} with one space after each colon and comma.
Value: {"value": 80, "unit": "km/h"}
